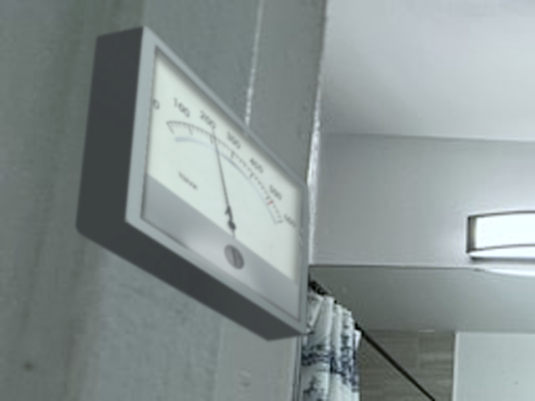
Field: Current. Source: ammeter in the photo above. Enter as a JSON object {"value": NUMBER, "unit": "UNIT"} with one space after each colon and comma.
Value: {"value": 200, "unit": "A"}
